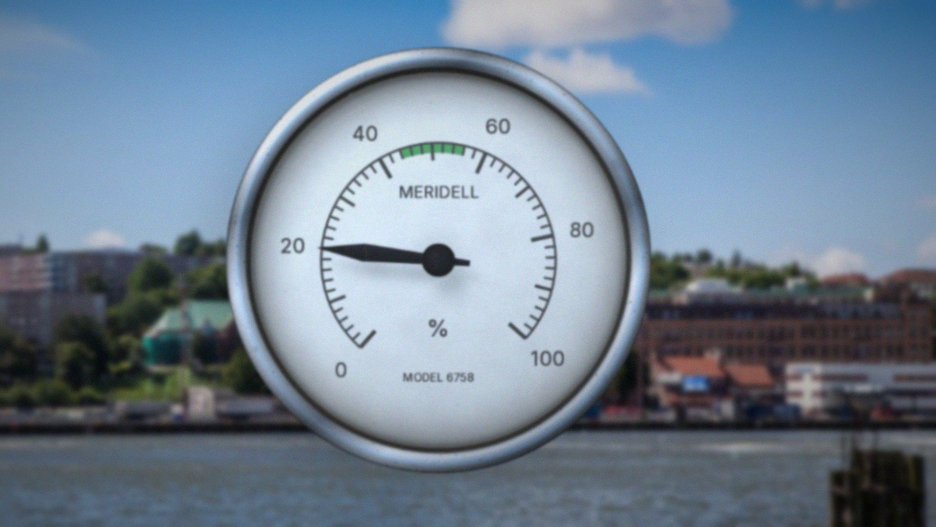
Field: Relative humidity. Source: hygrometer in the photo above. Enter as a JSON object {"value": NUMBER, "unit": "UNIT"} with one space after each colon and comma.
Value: {"value": 20, "unit": "%"}
